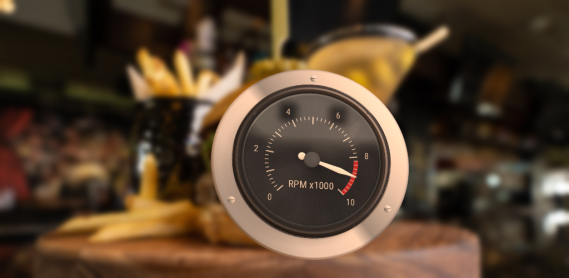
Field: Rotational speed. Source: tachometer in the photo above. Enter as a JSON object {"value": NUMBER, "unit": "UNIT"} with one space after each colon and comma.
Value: {"value": 9000, "unit": "rpm"}
